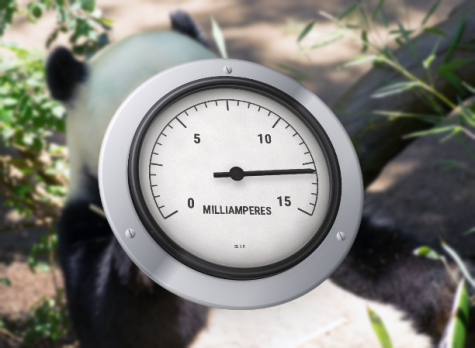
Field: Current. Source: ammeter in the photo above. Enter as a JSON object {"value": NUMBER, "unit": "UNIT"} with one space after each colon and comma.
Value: {"value": 13, "unit": "mA"}
